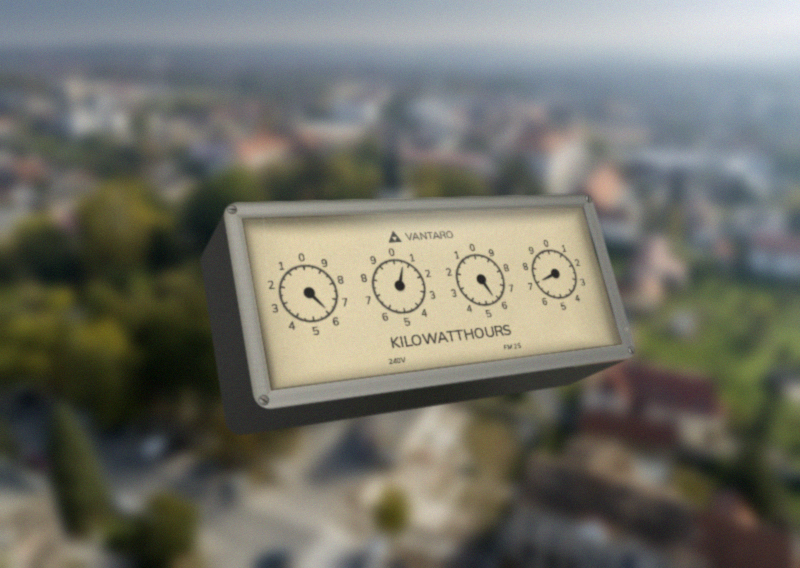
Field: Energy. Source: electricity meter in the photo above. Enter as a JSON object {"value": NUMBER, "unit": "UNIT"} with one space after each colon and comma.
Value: {"value": 6057, "unit": "kWh"}
